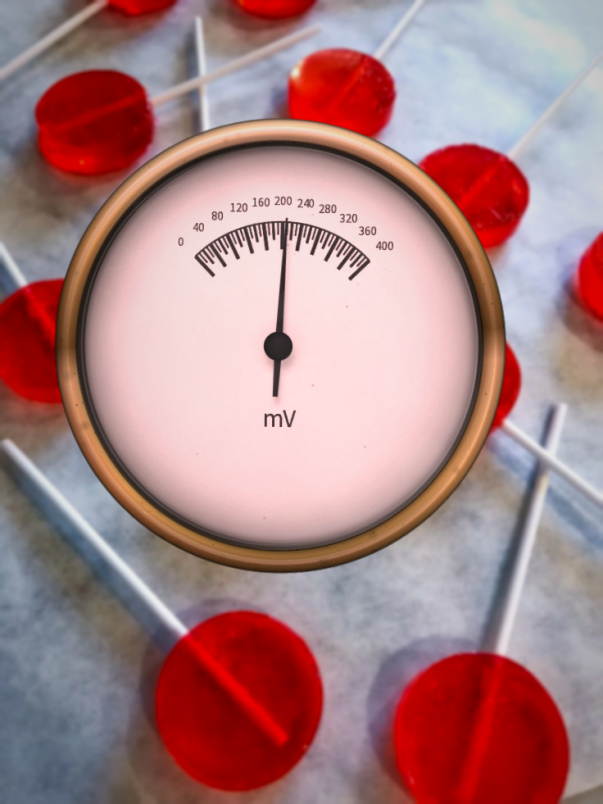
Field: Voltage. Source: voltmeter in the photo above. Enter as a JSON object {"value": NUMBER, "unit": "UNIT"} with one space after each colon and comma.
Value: {"value": 210, "unit": "mV"}
